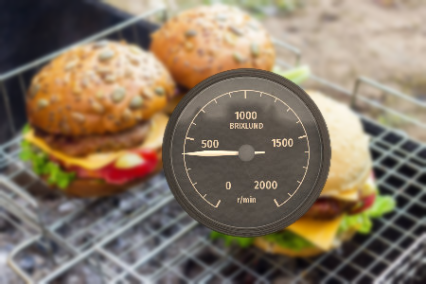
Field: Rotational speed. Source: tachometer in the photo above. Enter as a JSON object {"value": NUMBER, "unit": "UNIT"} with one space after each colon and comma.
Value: {"value": 400, "unit": "rpm"}
